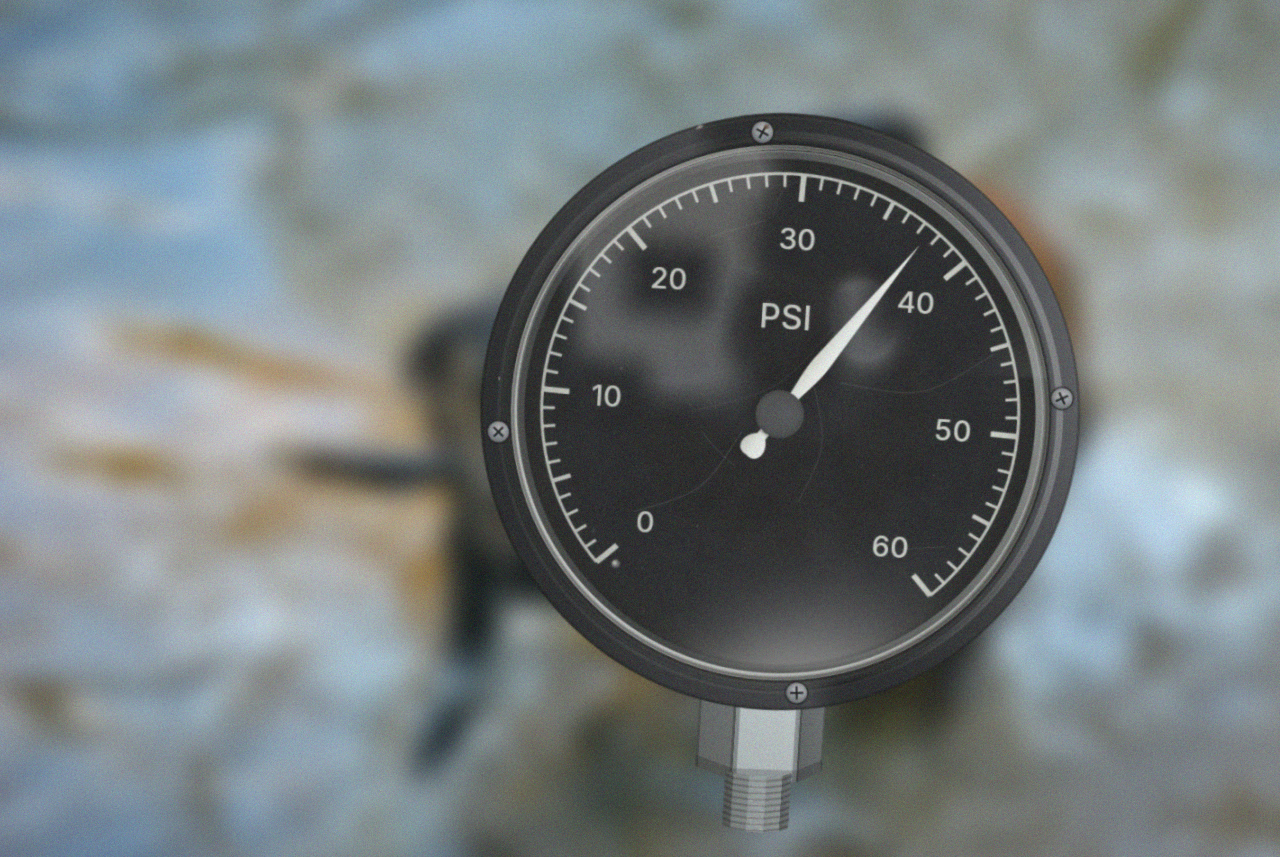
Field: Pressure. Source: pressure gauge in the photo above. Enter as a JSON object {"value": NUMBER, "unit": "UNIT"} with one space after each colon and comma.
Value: {"value": 37.5, "unit": "psi"}
